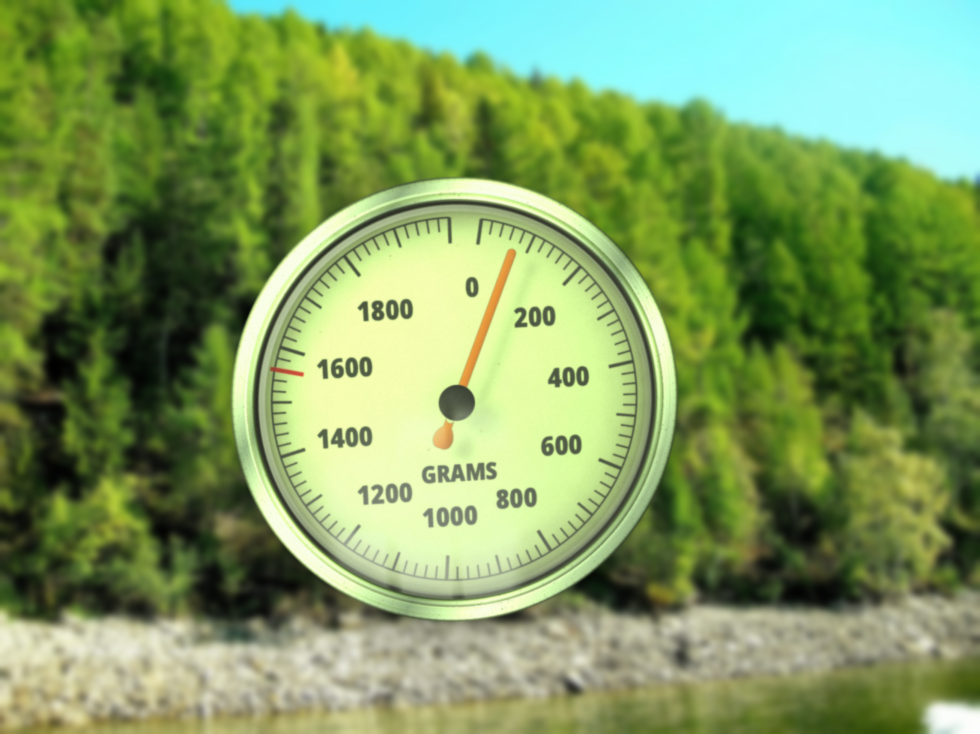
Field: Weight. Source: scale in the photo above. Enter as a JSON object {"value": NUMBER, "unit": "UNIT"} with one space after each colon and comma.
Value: {"value": 70, "unit": "g"}
